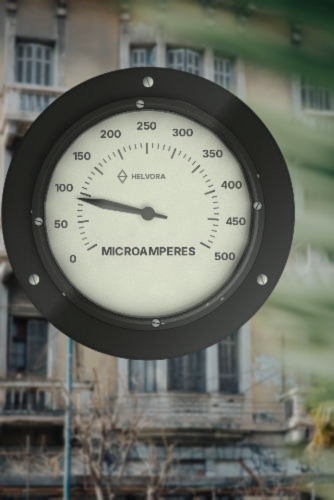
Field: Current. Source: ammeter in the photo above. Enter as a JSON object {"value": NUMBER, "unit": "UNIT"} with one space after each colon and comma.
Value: {"value": 90, "unit": "µA"}
